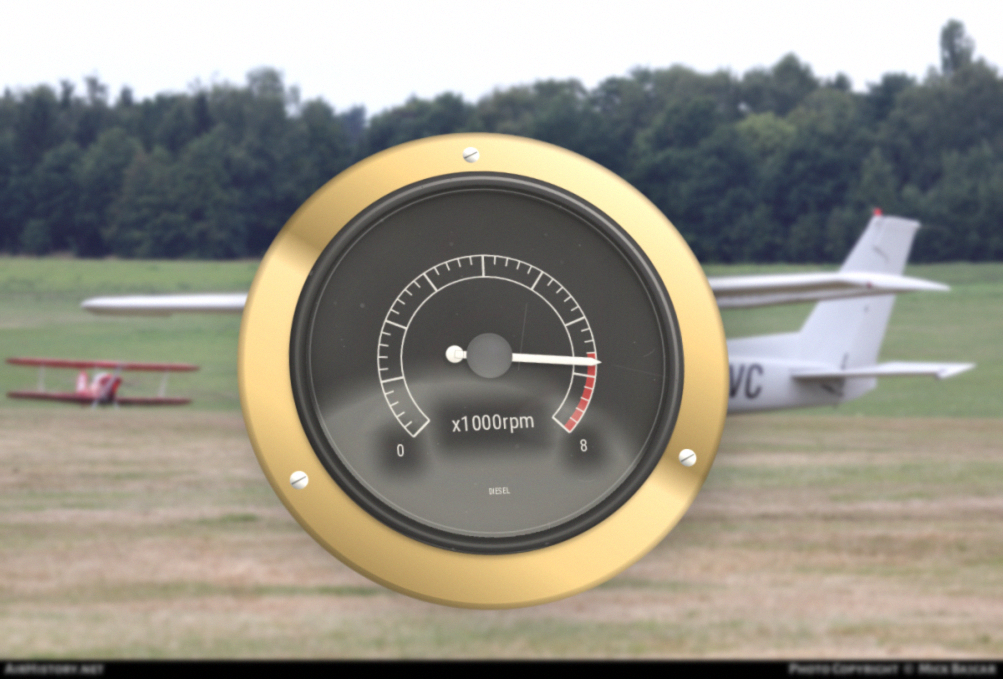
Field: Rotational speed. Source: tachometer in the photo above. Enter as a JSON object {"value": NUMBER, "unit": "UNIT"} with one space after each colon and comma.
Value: {"value": 6800, "unit": "rpm"}
